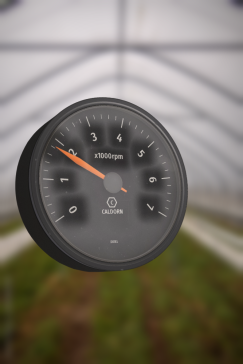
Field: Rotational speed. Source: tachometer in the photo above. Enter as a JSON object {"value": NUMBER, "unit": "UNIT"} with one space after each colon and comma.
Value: {"value": 1800, "unit": "rpm"}
